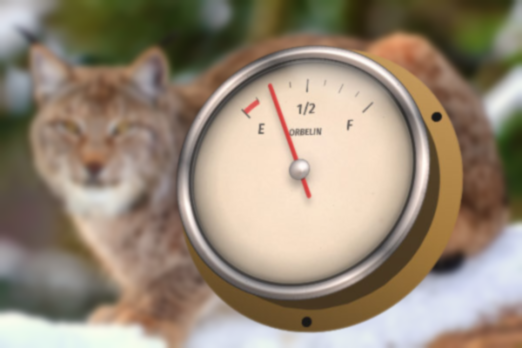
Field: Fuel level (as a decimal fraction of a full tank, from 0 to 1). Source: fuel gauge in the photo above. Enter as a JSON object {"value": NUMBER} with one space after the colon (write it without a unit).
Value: {"value": 0.25}
